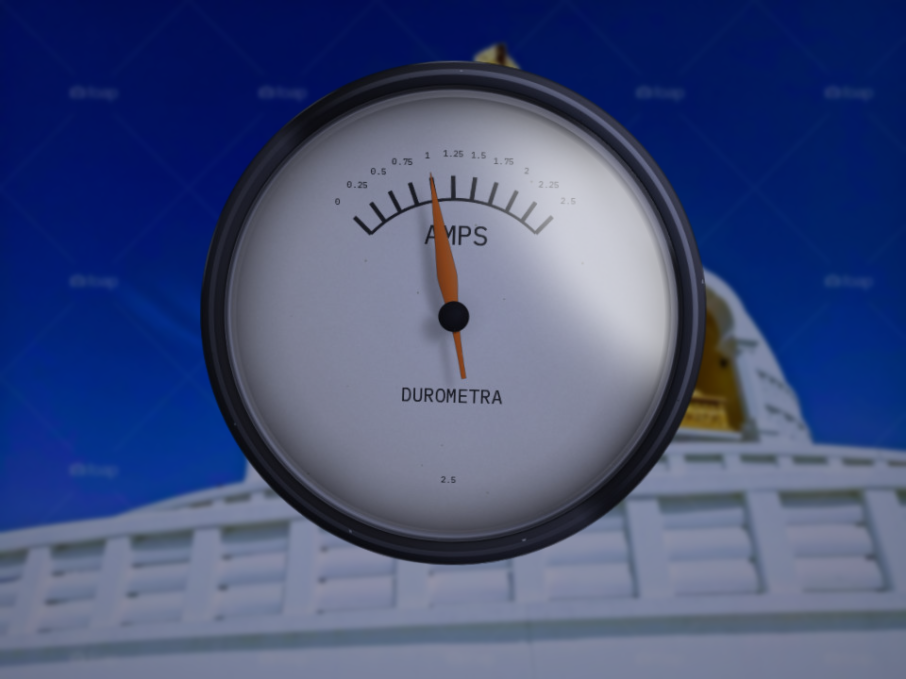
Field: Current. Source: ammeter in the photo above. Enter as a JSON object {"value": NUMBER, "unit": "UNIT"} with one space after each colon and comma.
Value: {"value": 1, "unit": "A"}
